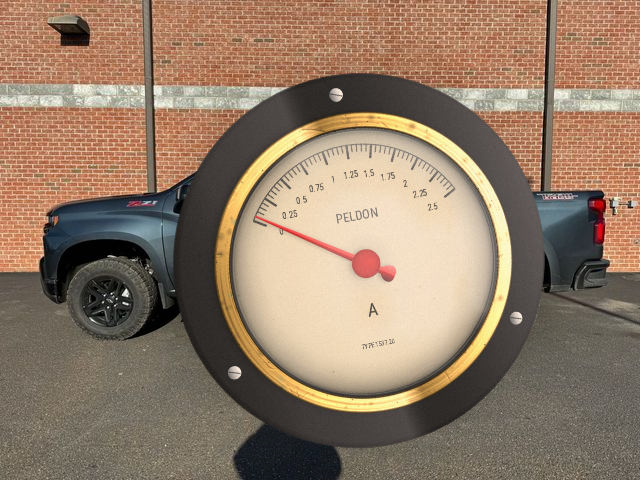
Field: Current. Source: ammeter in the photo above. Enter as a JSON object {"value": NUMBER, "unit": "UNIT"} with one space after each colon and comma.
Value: {"value": 0.05, "unit": "A"}
